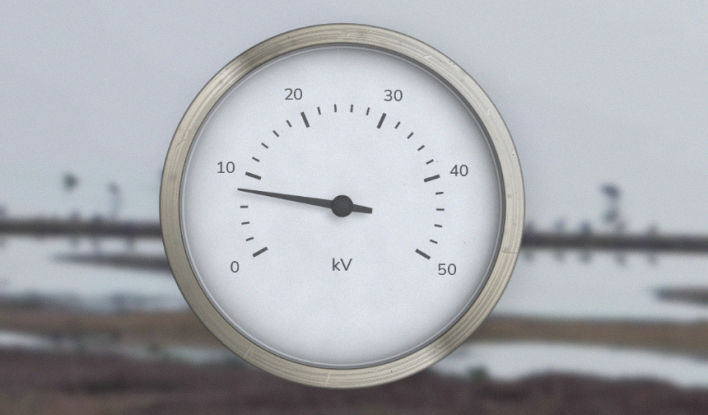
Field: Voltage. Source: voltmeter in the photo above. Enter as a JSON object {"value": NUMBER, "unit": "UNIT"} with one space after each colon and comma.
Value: {"value": 8, "unit": "kV"}
